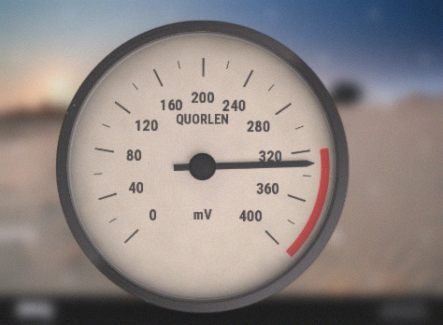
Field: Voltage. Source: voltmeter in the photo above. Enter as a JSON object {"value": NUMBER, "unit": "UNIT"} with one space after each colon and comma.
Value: {"value": 330, "unit": "mV"}
